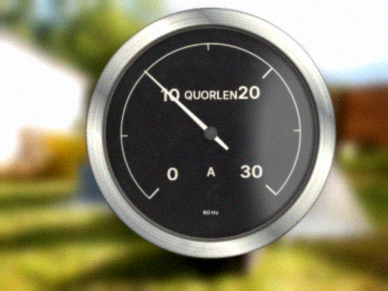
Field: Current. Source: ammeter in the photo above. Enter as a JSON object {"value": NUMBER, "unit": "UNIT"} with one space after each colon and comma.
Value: {"value": 10, "unit": "A"}
